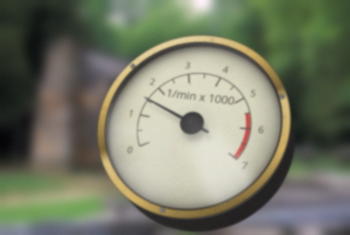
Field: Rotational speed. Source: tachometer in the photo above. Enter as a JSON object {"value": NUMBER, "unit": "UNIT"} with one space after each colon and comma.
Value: {"value": 1500, "unit": "rpm"}
